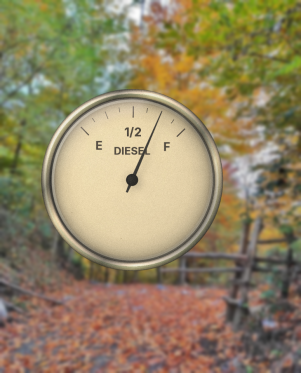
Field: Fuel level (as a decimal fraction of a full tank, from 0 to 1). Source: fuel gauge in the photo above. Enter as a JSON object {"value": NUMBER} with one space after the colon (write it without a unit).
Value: {"value": 0.75}
